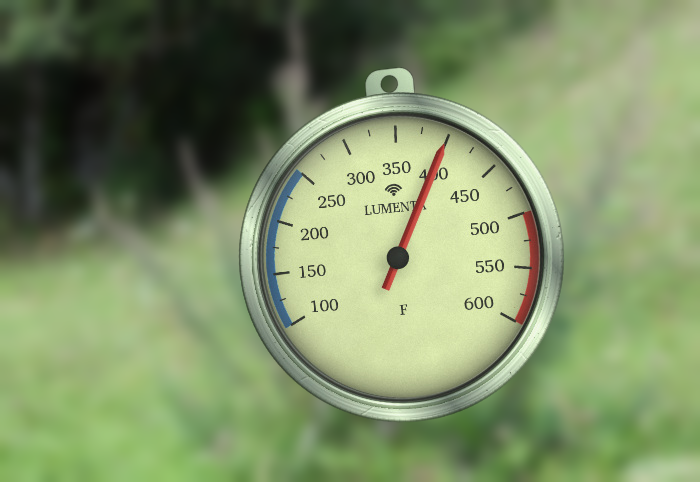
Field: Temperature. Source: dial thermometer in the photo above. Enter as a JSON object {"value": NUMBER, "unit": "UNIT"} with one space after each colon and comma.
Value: {"value": 400, "unit": "°F"}
